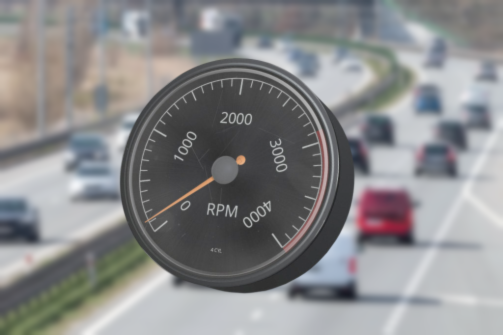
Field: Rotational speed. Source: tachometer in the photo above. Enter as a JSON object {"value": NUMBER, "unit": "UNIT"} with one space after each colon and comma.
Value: {"value": 100, "unit": "rpm"}
